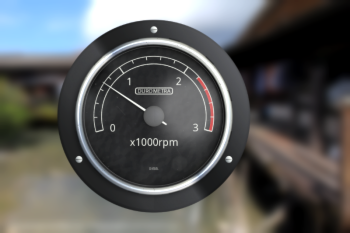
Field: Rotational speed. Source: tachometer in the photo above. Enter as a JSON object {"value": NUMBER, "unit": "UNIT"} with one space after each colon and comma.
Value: {"value": 700, "unit": "rpm"}
